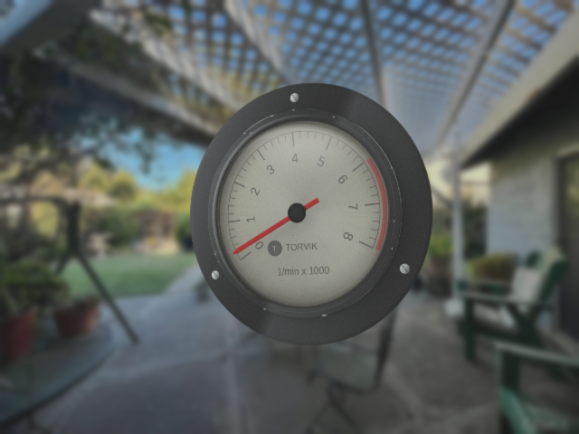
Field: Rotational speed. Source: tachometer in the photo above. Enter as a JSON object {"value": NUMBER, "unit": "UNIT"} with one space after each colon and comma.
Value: {"value": 200, "unit": "rpm"}
